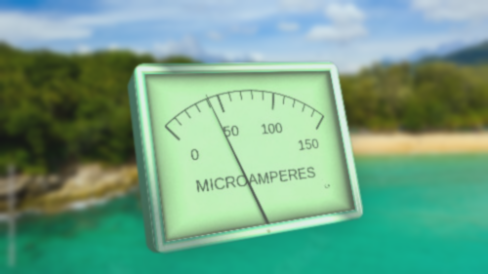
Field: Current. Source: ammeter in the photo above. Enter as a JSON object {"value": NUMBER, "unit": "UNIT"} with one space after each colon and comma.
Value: {"value": 40, "unit": "µA"}
